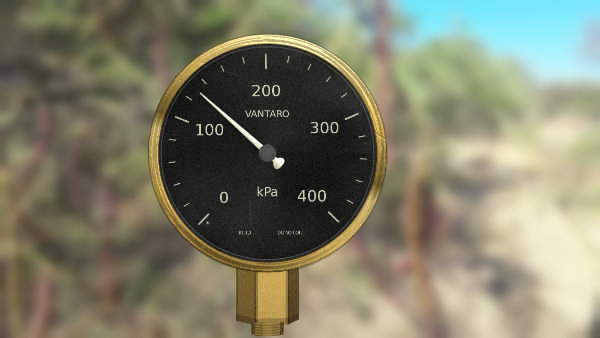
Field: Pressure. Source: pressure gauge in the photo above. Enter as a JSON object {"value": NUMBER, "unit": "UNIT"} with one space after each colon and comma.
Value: {"value": 130, "unit": "kPa"}
